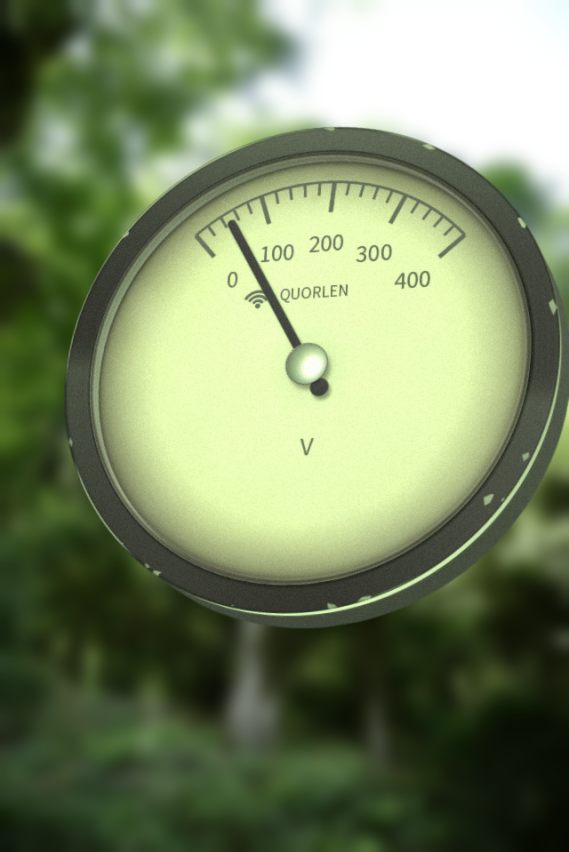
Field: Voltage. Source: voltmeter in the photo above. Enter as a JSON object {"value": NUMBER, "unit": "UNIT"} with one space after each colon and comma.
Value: {"value": 50, "unit": "V"}
